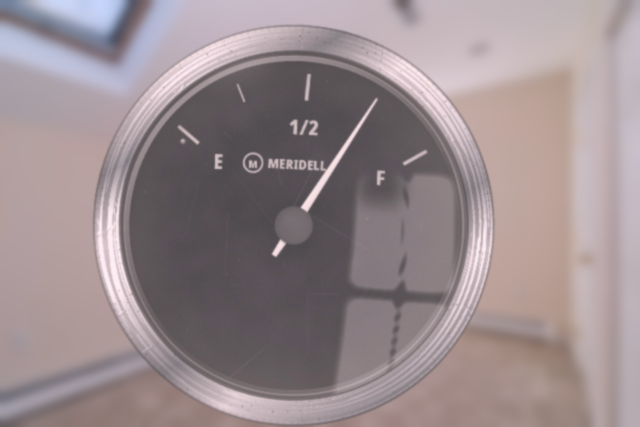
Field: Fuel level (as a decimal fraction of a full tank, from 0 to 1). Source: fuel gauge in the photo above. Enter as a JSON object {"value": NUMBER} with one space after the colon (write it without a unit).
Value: {"value": 0.75}
